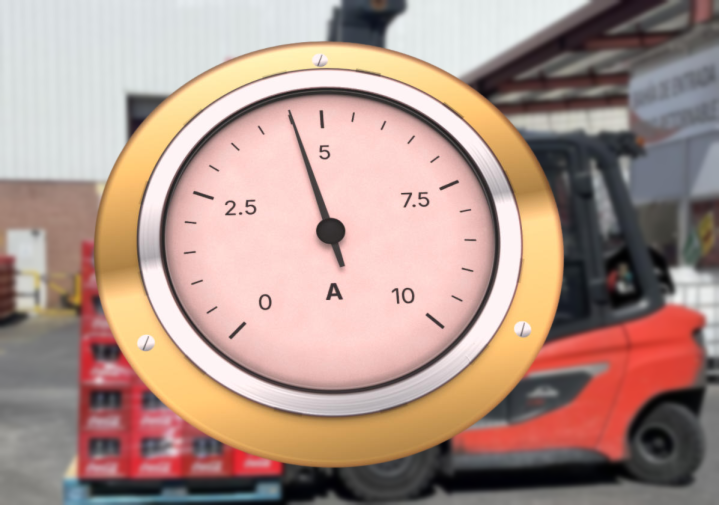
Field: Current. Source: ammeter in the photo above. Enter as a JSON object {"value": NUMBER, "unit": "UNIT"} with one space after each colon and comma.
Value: {"value": 4.5, "unit": "A"}
